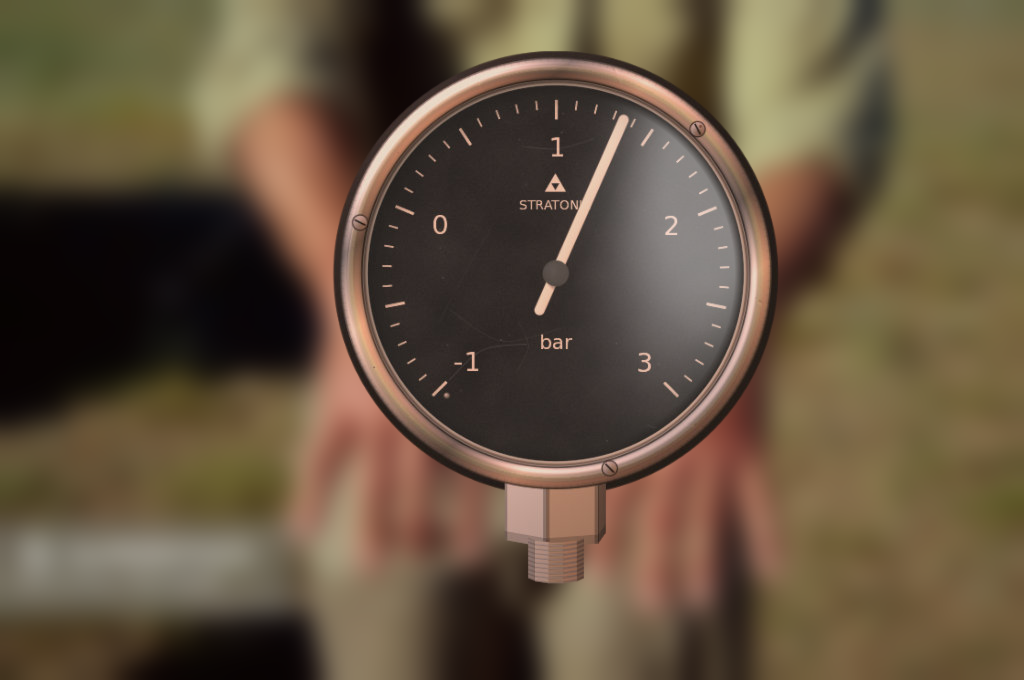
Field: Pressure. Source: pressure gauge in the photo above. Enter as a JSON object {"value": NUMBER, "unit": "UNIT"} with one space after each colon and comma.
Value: {"value": 1.35, "unit": "bar"}
